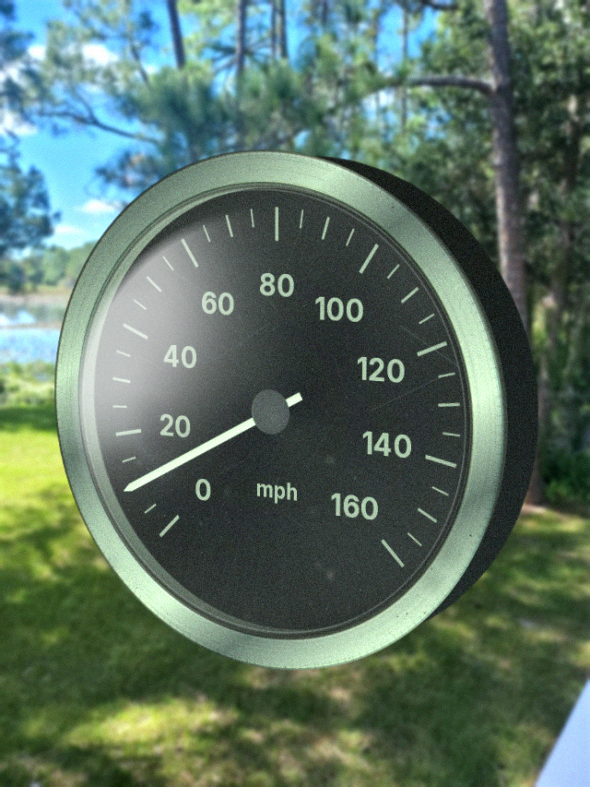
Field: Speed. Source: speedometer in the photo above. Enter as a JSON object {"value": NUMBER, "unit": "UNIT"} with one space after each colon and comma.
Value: {"value": 10, "unit": "mph"}
